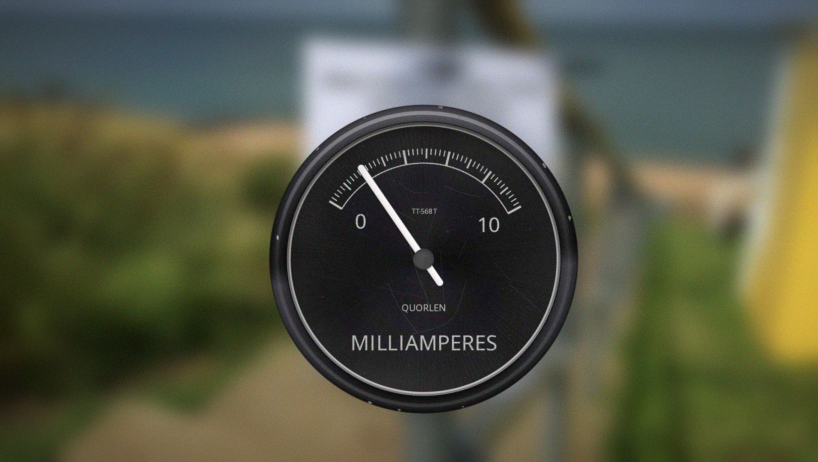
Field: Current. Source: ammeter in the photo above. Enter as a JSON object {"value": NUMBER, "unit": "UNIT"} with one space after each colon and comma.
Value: {"value": 2, "unit": "mA"}
